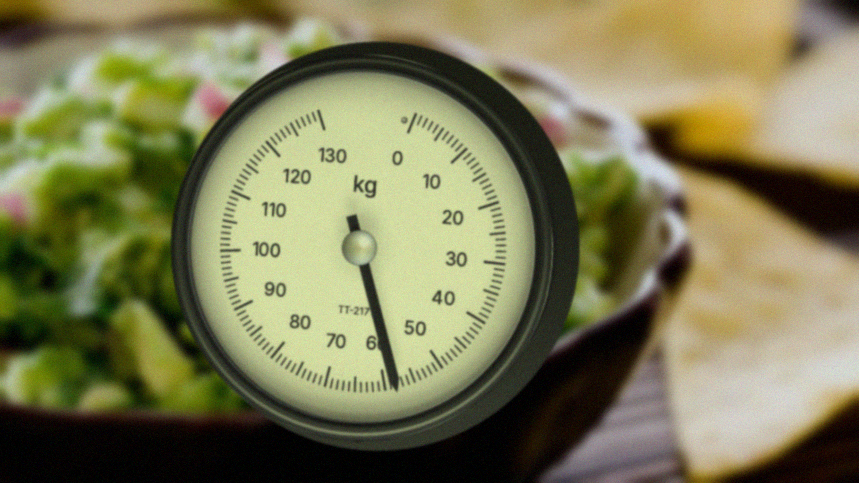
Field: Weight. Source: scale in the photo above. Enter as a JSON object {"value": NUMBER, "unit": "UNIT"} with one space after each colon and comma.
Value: {"value": 58, "unit": "kg"}
